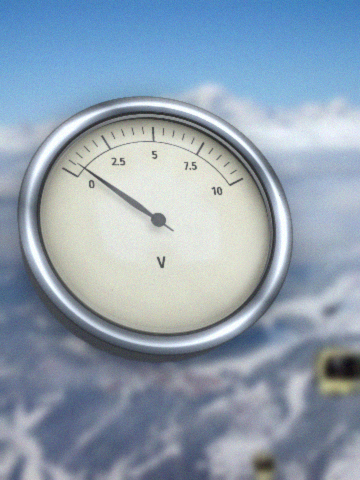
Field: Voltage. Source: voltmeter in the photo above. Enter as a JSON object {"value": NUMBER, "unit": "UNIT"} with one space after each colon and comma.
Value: {"value": 0.5, "unit": "V"}
